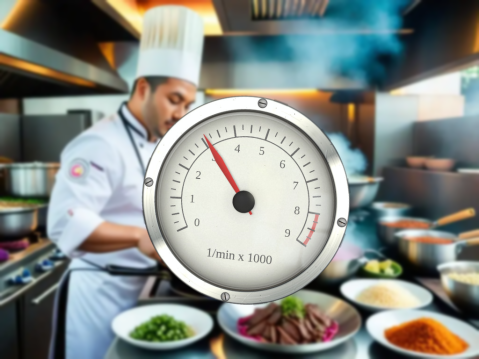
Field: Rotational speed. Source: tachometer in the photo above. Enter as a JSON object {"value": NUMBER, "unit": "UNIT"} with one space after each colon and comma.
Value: {"value": 3125, "unit": "rpm"}
